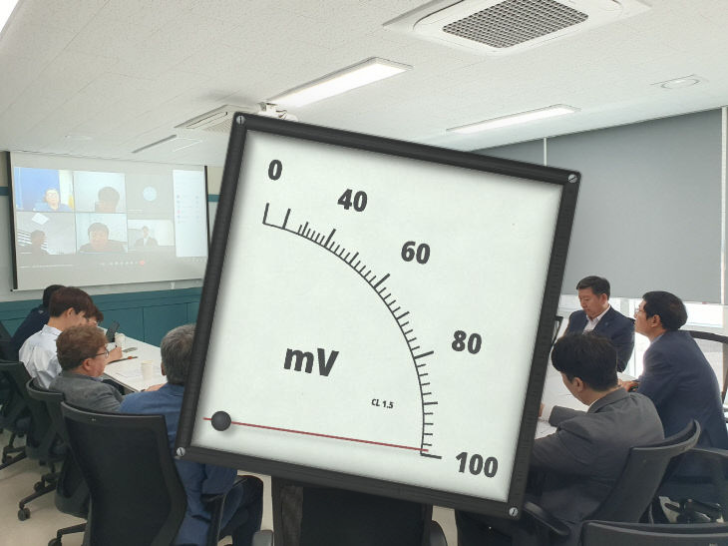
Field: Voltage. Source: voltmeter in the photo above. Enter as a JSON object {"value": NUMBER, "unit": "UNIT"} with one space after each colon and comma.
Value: {"value": 99, "unit": "mV"}
